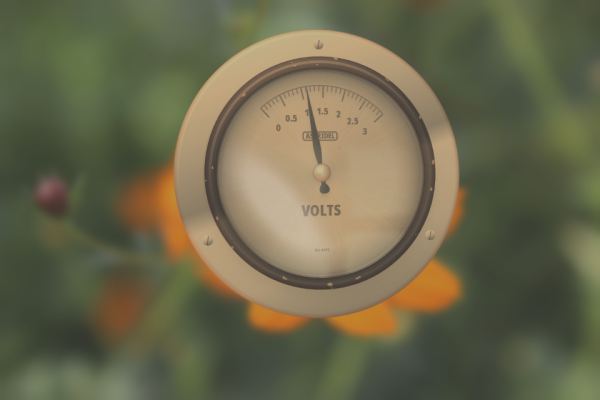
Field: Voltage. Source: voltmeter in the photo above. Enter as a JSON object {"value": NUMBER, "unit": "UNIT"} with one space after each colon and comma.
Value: {"value": 1.1, "unit": "V"}
